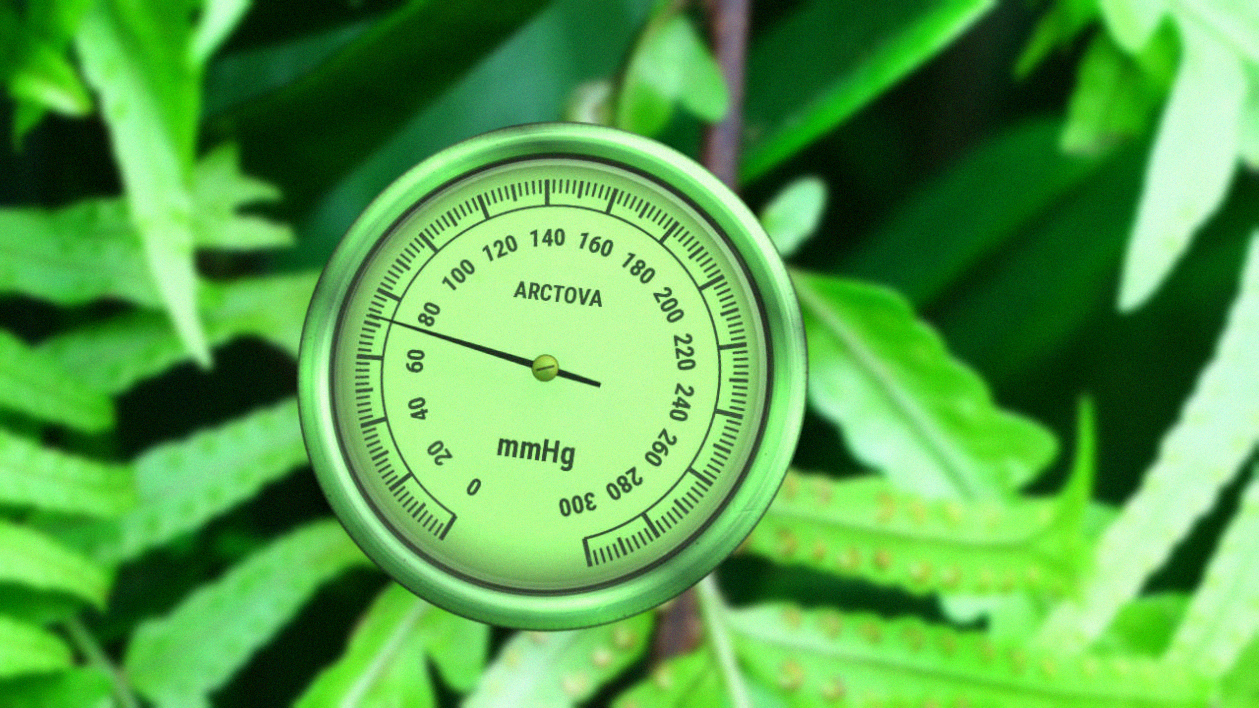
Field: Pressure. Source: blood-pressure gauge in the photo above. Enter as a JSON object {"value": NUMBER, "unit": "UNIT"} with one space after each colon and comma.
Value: {"value": 72, "unit": "mmHg"}
